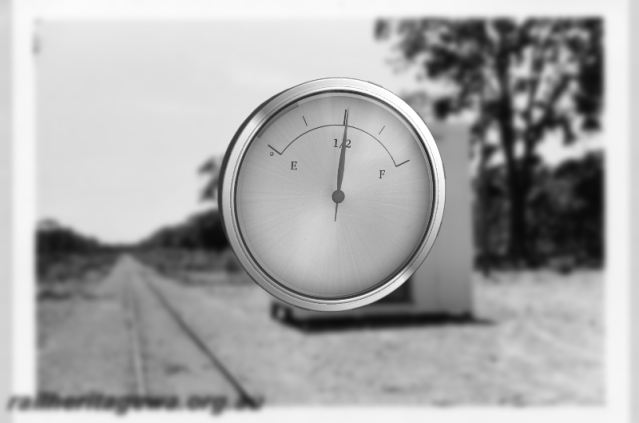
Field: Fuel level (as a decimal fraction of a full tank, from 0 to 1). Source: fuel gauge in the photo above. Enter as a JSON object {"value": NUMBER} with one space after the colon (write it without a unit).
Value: {"value": 0.5}
